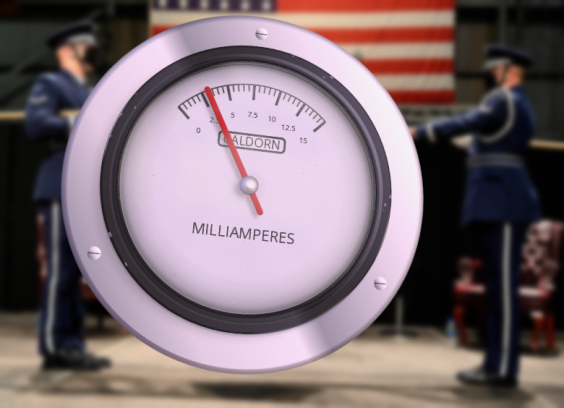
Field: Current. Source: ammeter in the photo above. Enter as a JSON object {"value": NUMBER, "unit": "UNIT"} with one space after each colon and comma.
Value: {"value": 3, "unit": "mA"}
